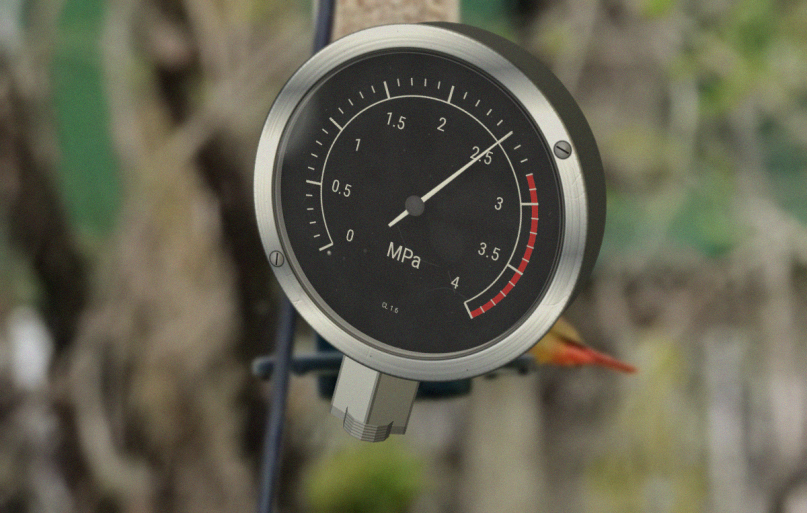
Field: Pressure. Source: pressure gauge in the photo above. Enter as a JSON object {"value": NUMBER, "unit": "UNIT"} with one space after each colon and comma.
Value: {"value": 2.5, "unit": "MPa"}
